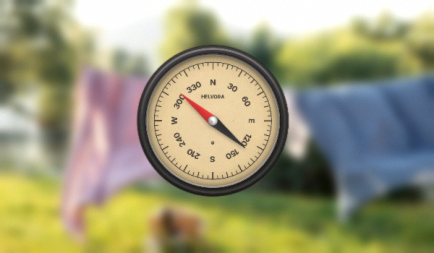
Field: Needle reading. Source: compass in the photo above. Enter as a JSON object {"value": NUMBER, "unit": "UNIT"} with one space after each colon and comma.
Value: {"value": 310, "unit": "°"}
